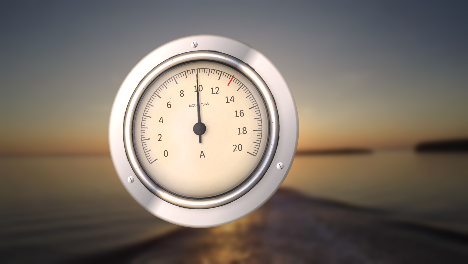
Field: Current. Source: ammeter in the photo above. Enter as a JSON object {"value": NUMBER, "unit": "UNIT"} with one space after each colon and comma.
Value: {"value": 10, "unit": "A"}
